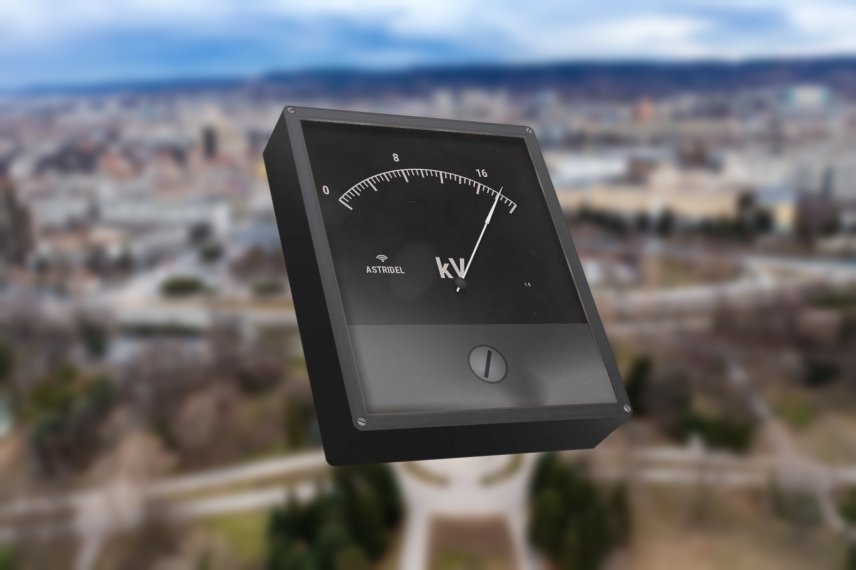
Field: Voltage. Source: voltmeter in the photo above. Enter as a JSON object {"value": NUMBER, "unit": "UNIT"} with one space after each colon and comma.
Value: {"value": 18, "unit": "kV"}
